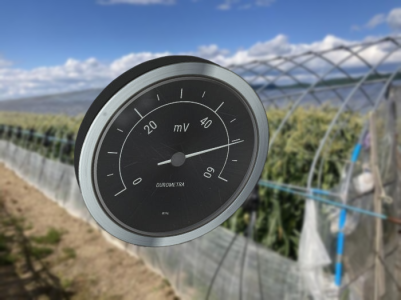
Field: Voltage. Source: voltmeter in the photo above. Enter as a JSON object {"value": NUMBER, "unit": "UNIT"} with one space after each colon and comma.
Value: {"value": 50, "unit": "mV"}
